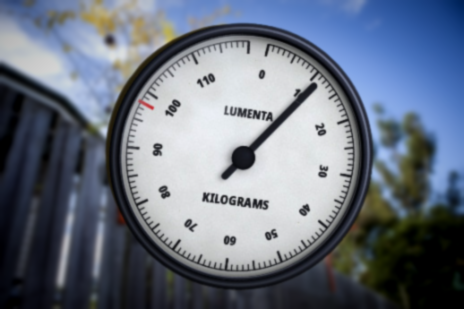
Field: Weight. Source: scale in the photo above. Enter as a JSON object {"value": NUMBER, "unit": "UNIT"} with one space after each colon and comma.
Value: {"value": 11, "unit": "kg"}
